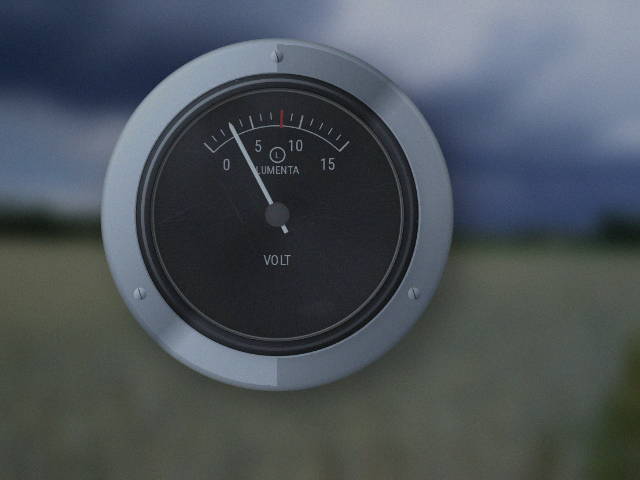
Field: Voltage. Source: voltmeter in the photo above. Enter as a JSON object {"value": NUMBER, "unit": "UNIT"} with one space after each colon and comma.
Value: {"value": 3, "unit": "V"}
